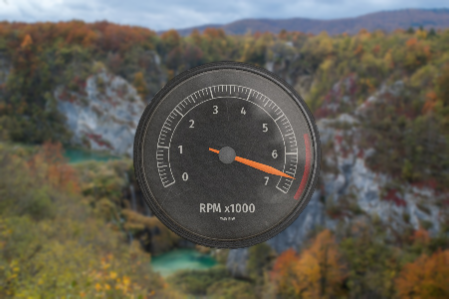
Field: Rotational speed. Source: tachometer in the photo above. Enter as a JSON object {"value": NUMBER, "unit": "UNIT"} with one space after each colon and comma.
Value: {"value": 6600, "unit": "rpm"}
